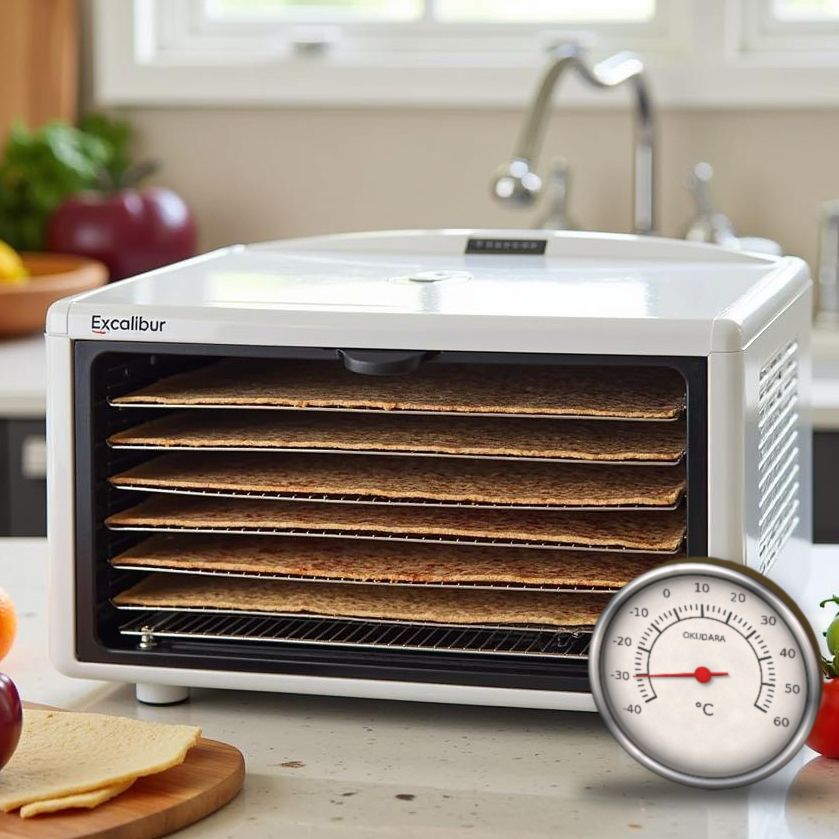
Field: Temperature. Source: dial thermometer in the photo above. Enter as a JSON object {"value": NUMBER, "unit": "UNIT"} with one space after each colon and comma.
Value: {"value": -30, "unit": "°C"}
